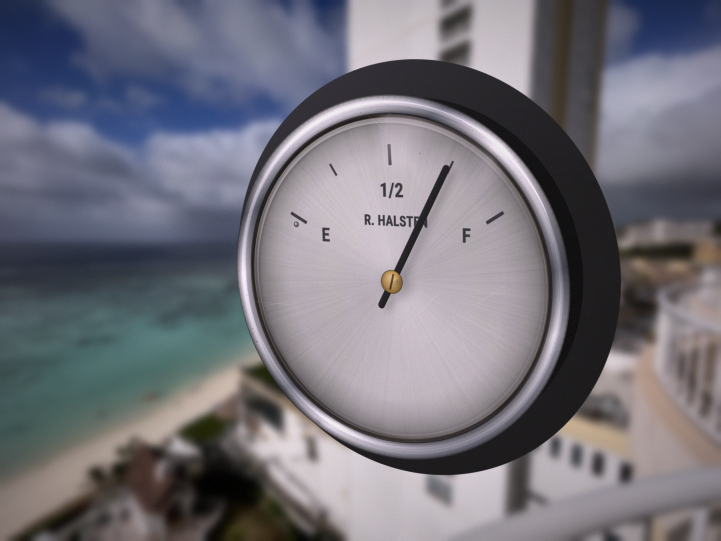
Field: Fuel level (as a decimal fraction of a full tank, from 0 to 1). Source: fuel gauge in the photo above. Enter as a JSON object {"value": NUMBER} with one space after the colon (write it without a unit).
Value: {"value": 0.75}
